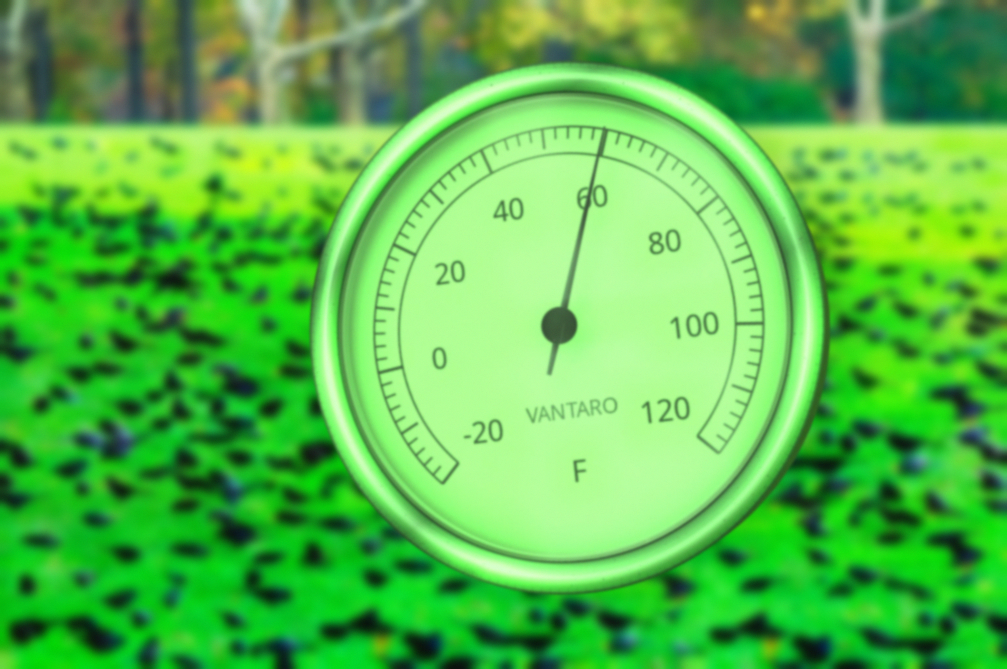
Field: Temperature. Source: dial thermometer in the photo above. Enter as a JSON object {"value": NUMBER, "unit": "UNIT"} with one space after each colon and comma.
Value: {"value": 60, "unit": "°F"}
